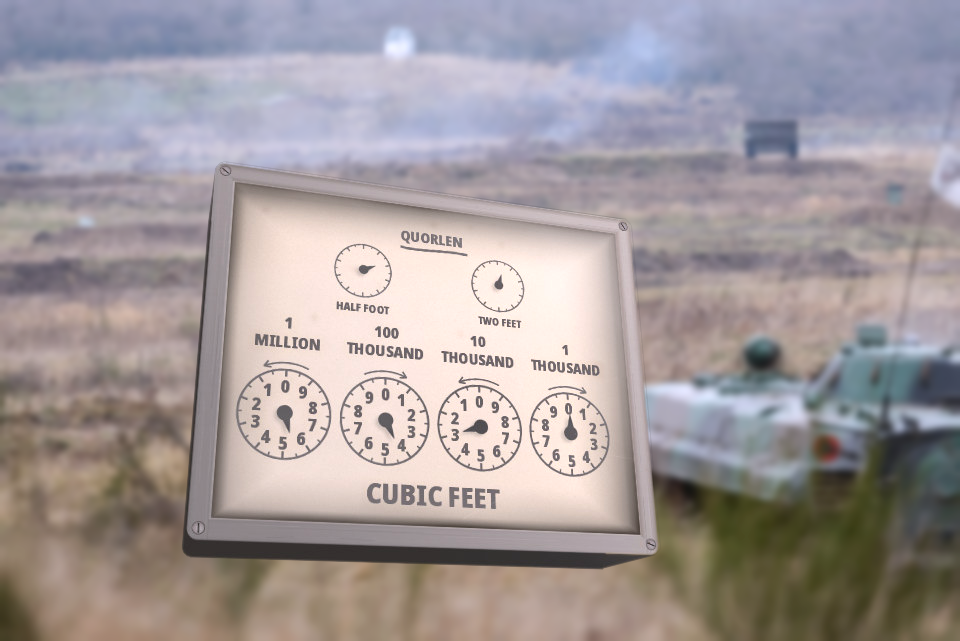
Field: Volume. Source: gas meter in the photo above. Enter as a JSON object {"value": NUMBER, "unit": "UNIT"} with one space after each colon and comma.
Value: {"value": 543000, "unit": "ft³"}
